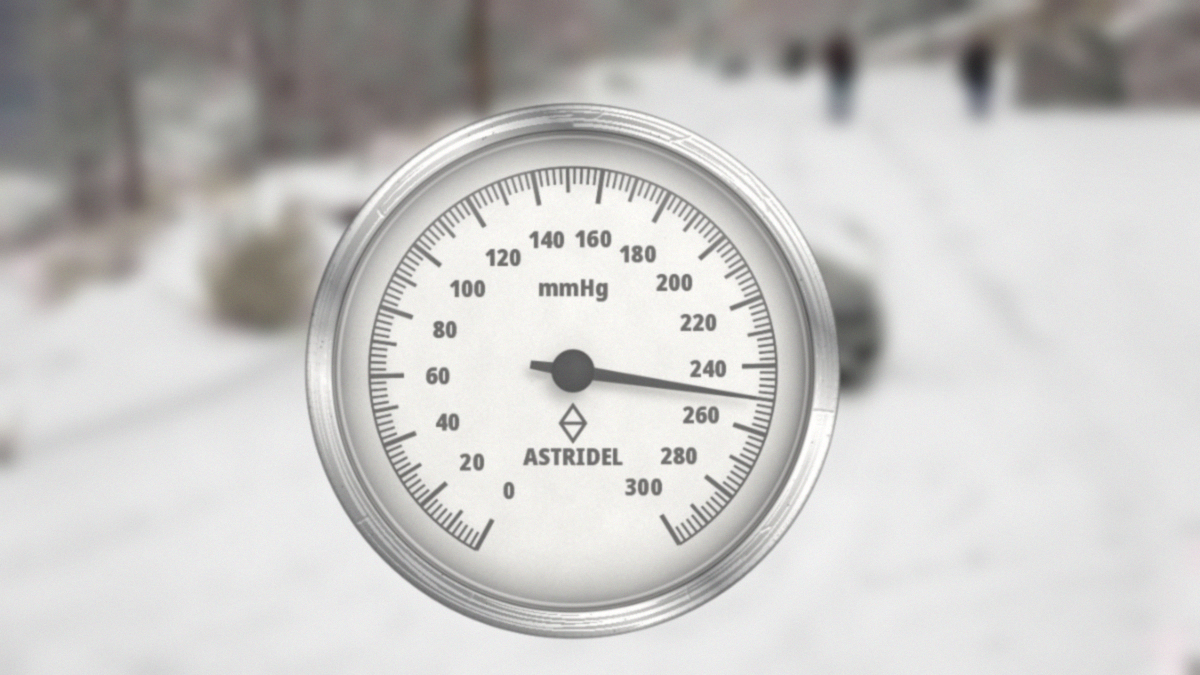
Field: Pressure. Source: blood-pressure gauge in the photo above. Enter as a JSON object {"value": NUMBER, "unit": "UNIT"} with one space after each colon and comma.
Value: {"value": 250, "unit": "mmHg"}
